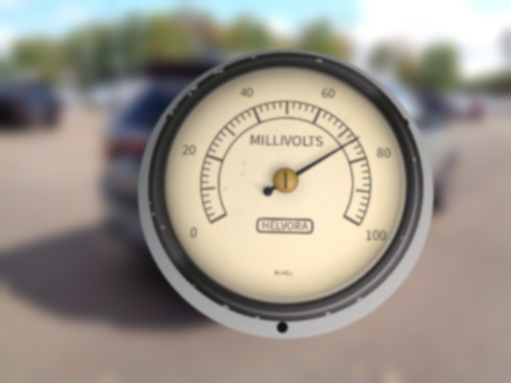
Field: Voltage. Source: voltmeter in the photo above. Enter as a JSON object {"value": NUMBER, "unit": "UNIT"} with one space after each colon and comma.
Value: {"value": 74, "unit": "mV"}
